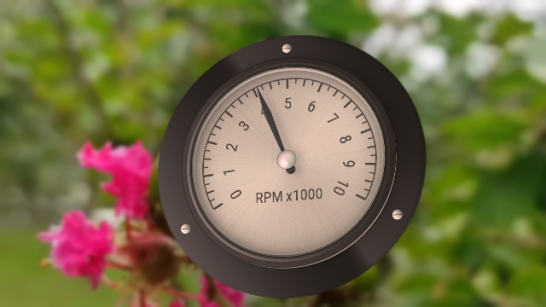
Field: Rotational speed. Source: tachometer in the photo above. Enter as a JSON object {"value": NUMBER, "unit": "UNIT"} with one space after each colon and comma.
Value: {"value": 4125, "unit": "rpm"}
